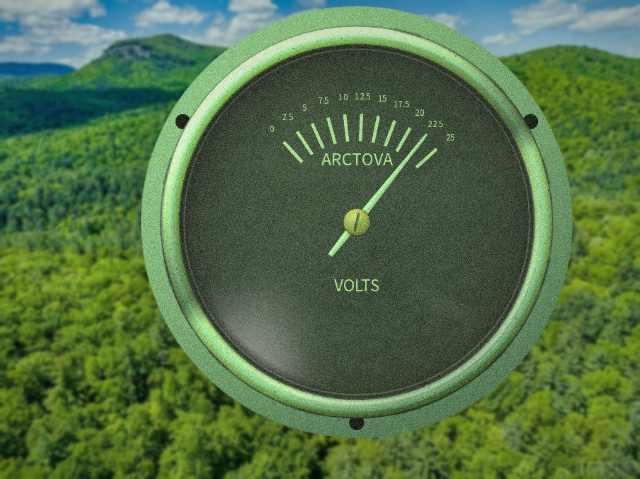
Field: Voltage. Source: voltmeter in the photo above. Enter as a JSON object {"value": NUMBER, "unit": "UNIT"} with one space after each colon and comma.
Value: {"value": 22.5, "unit": "V"}
